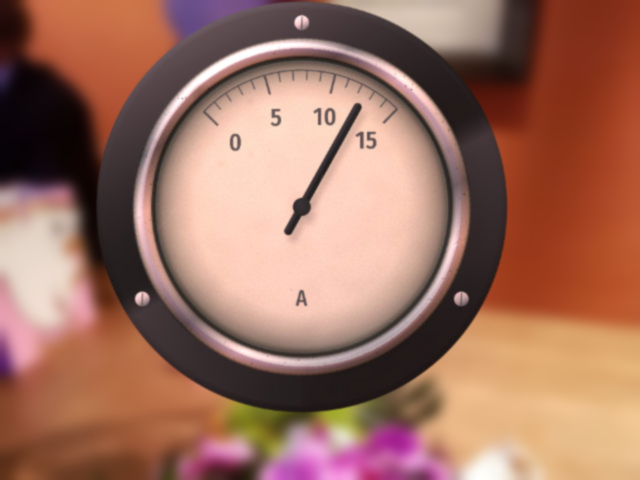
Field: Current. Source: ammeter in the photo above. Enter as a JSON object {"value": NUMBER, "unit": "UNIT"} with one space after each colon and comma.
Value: {"value": 12.5, "unit": "A"}
